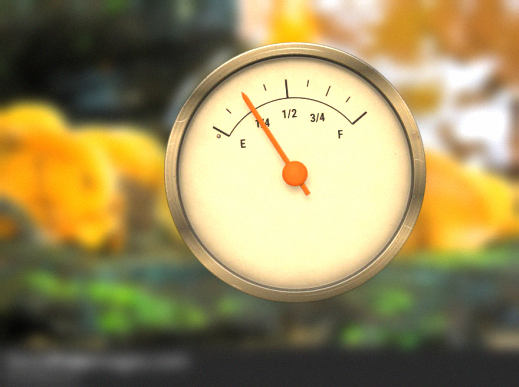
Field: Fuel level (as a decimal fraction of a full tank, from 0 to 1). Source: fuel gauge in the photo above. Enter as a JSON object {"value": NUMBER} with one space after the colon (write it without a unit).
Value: {"value": 0.25}
